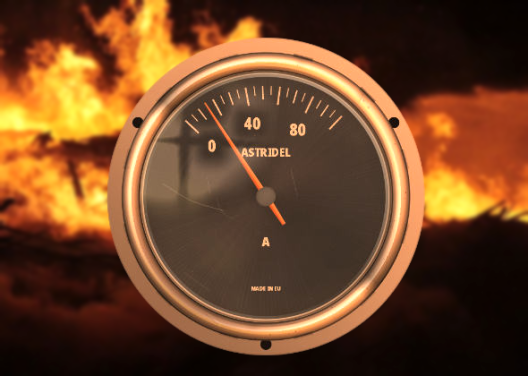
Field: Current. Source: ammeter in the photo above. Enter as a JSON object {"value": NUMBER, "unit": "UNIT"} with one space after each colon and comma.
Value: {"value": 15, "unit": "A"}
